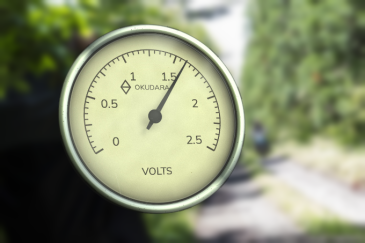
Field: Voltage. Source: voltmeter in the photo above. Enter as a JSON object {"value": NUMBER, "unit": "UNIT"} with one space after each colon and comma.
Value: {"value": 1.6, "unit": "V"}
